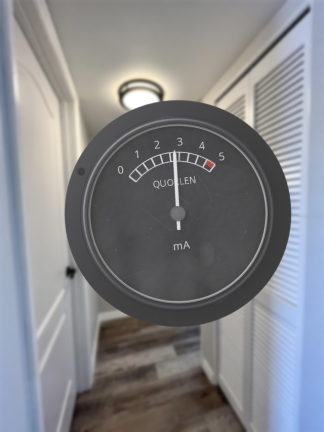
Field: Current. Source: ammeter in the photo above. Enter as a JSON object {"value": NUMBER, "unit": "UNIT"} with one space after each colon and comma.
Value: {"value": 2.75, "unit": "mA"}
